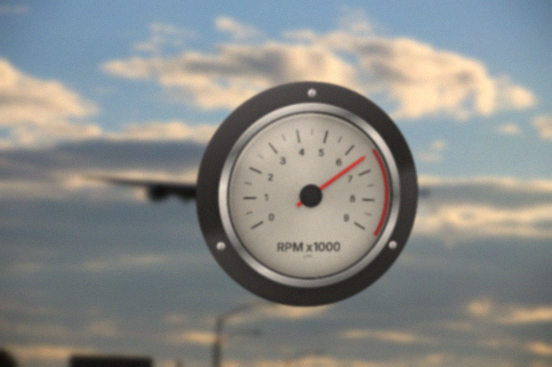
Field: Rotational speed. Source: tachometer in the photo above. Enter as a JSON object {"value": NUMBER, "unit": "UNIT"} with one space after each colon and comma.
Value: {"value": 6500, "unit": "rpm"}
